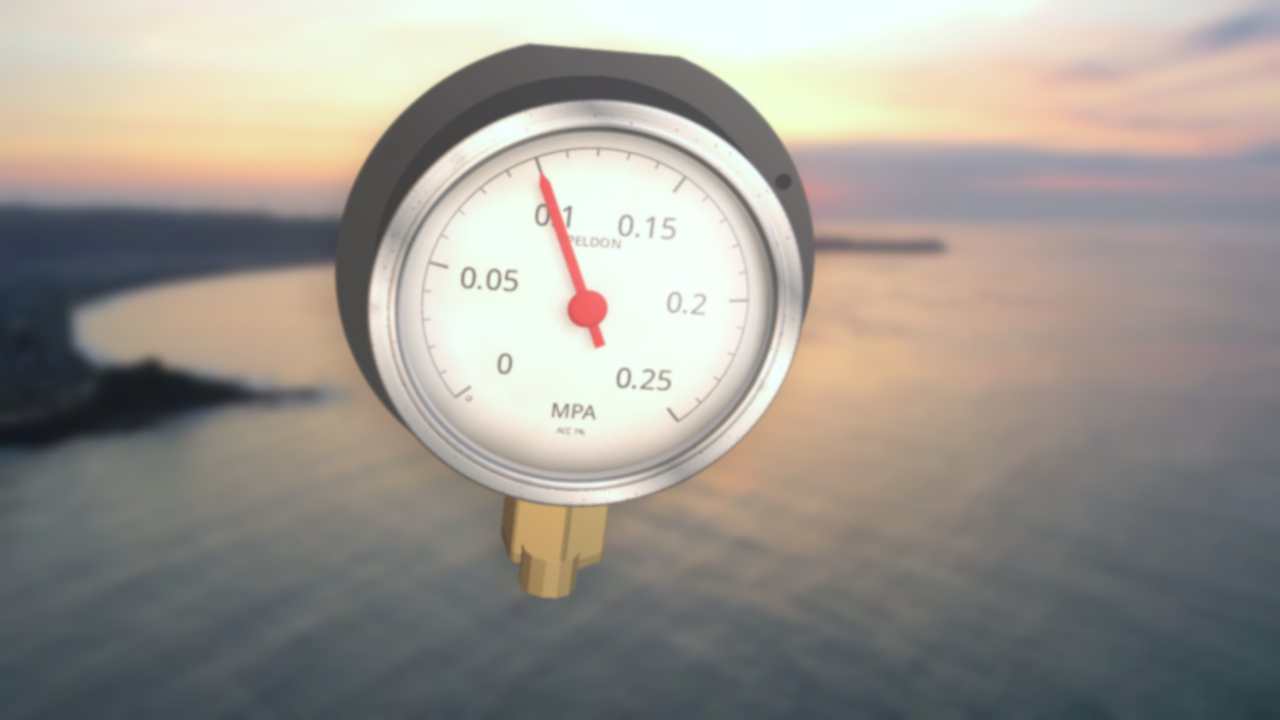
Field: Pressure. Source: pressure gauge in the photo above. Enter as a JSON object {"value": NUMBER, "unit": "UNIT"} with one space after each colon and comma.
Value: {"value": 0.1, "unit": "MPa"}
